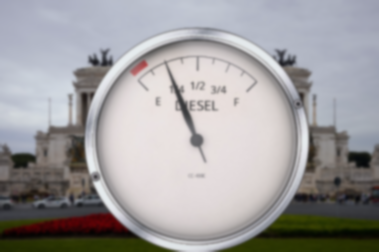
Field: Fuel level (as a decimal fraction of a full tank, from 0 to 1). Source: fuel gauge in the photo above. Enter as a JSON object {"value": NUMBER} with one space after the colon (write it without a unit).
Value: {"value": 0.25}
